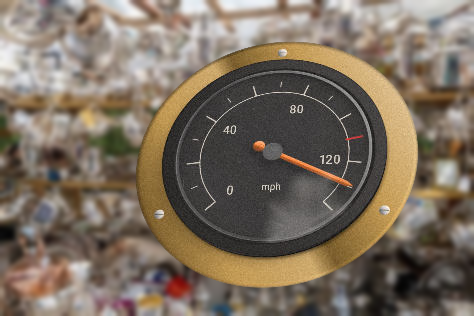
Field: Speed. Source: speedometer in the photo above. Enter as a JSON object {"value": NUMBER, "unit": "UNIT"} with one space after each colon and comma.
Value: {"value": 130, "unit": "mph"}
